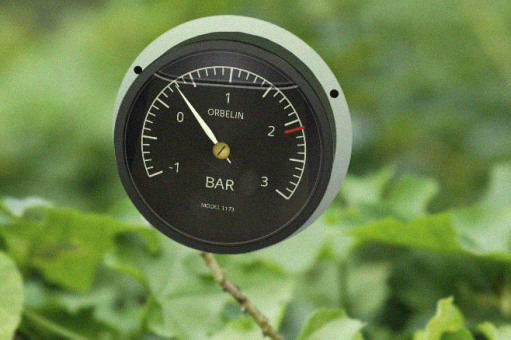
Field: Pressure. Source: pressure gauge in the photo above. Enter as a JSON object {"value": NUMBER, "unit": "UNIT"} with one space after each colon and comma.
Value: {"value": 0.3, "unit": "bar"}
